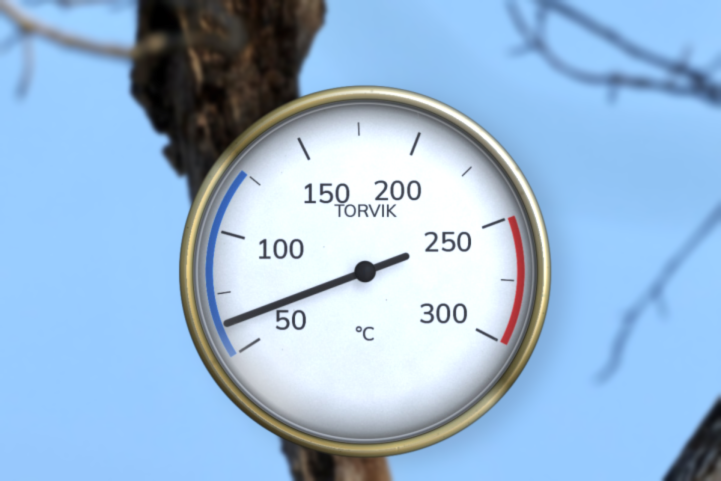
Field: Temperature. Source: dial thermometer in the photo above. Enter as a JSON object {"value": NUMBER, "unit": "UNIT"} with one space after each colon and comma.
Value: {"value": 62.5, "unit": "°C"}
